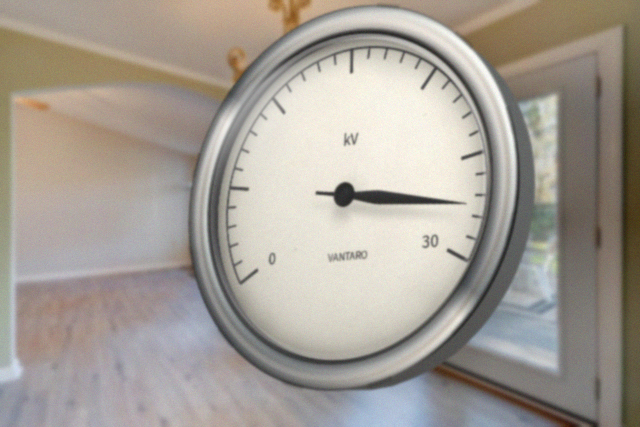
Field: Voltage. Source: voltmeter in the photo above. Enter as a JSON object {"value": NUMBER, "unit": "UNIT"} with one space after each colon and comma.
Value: {"value": 27.5, "unit": "kV"}
